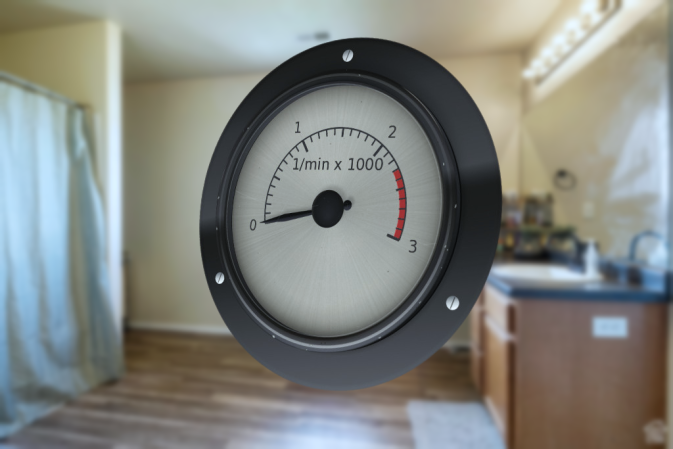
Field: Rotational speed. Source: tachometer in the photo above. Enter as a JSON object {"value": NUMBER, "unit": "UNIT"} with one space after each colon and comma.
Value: {"value": 0, "unit": "rpm"}
